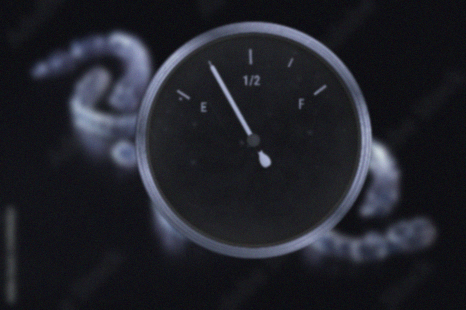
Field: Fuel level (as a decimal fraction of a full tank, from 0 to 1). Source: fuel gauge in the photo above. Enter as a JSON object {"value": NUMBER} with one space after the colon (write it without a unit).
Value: {"value": 0.25}
